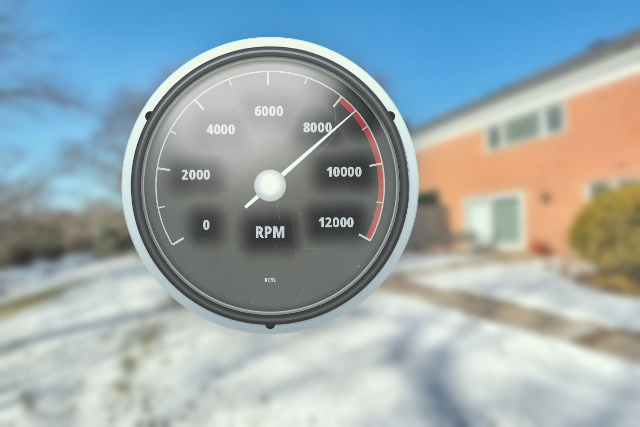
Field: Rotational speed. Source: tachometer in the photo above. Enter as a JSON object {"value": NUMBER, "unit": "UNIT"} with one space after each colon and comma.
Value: {"value": 8500, "unit": "rpm"}
